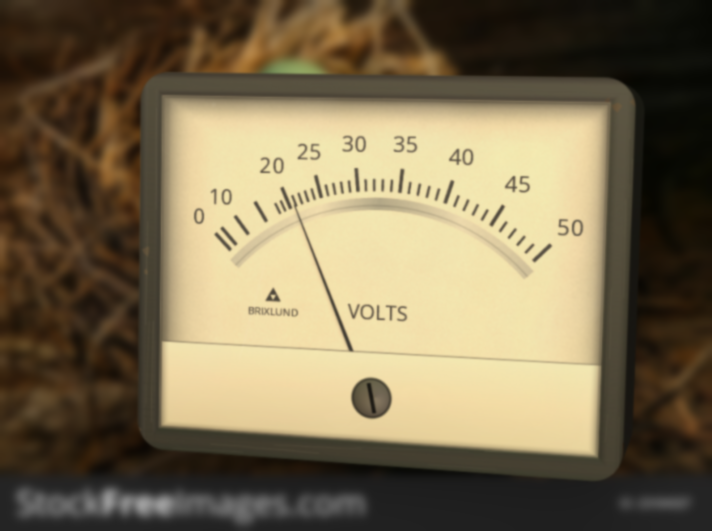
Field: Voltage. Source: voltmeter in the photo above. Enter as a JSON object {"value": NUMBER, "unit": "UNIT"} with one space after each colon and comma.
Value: {"value": 21, "unit": "V"}
